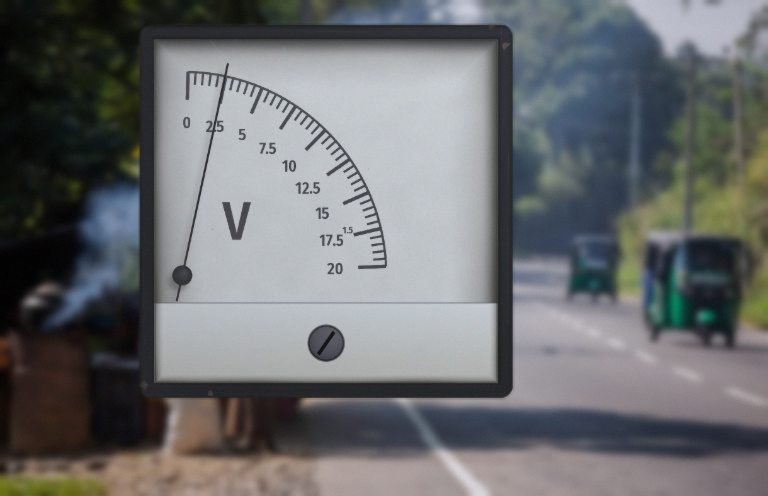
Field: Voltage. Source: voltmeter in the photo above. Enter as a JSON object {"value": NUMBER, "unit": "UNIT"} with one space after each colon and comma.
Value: {"value": 2.5, "unit": "V"}
